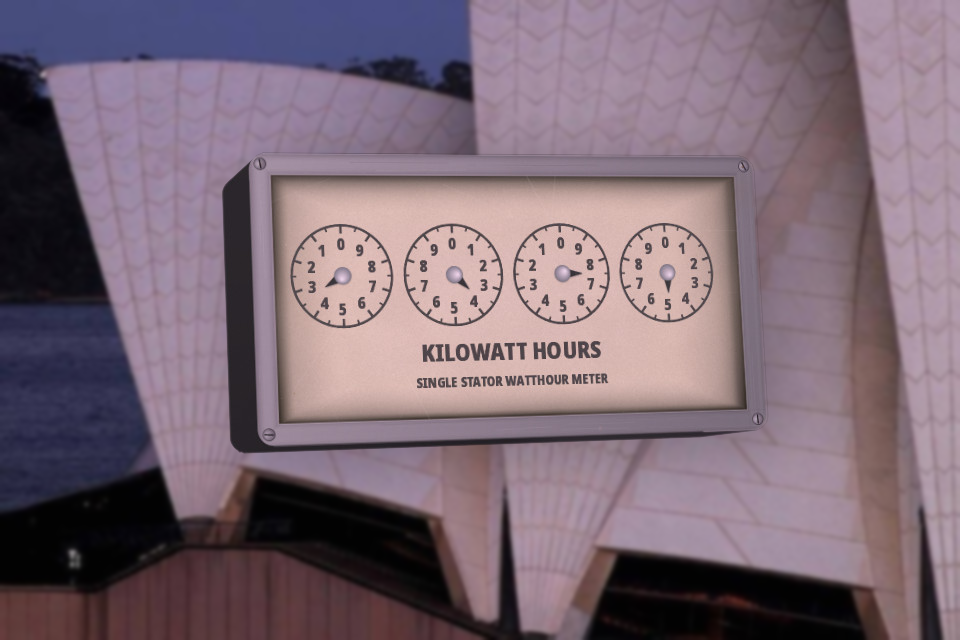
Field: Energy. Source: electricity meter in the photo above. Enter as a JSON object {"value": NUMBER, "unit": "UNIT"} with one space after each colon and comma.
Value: {"value": 3375, "unit": "kWh"}
